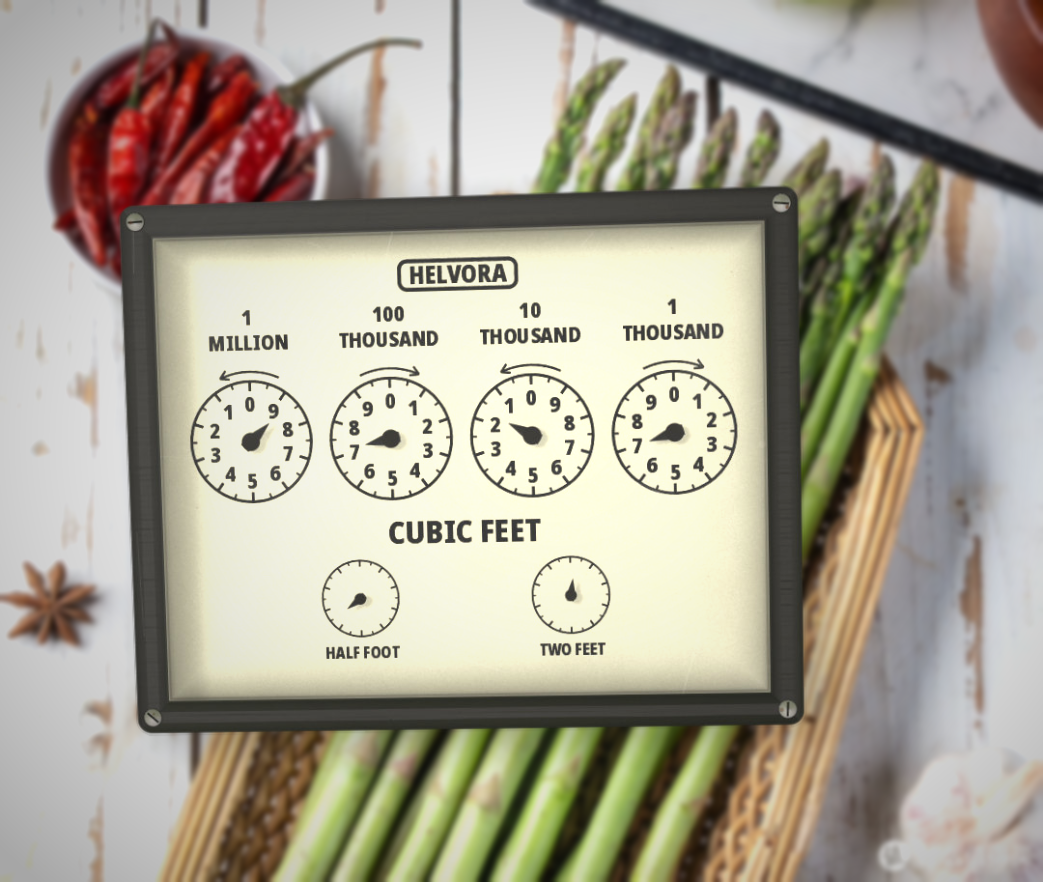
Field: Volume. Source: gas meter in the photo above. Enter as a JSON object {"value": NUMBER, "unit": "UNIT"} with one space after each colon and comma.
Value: {"value": 871700, "unit": "ft³"}
